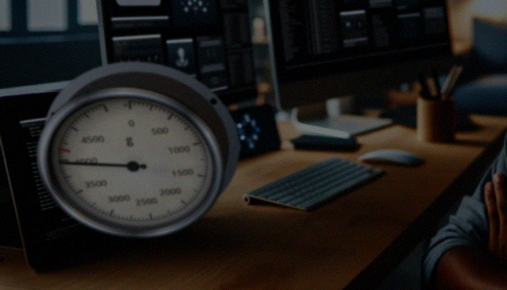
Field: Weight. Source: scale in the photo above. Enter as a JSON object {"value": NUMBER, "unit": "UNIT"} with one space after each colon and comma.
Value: {"value": 4000, "unit": "g"}
